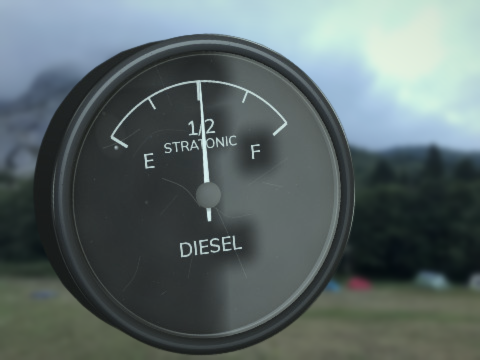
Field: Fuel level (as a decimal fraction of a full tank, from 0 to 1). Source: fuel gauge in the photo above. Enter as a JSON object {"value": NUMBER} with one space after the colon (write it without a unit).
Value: {"value": 0.5}
